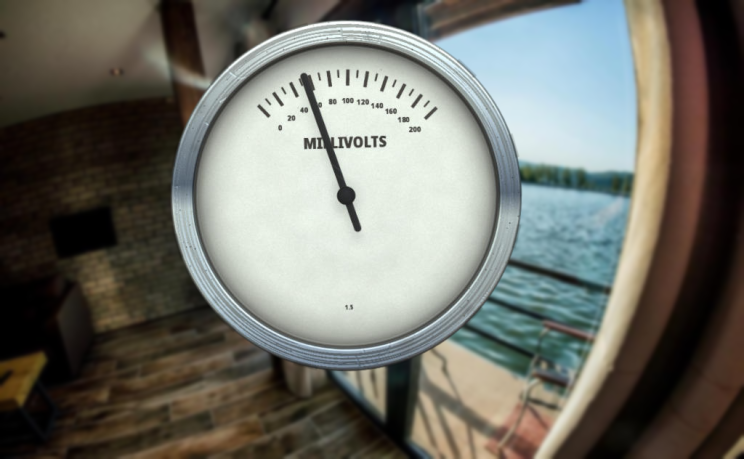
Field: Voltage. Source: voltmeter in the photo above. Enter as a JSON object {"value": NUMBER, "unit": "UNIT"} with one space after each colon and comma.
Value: {"value": 55, "unit": "mV"}
